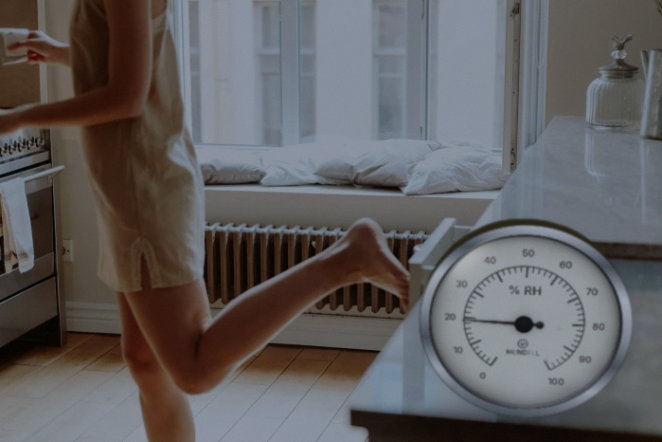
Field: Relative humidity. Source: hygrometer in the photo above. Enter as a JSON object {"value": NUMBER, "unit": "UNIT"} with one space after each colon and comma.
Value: {"value": 20, "unit": "%"}
